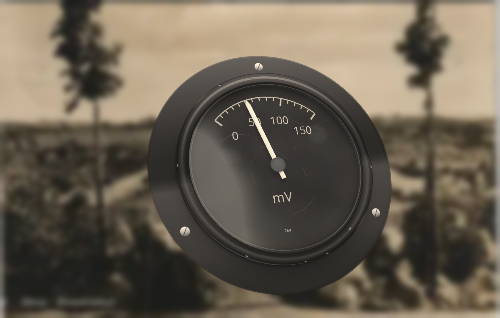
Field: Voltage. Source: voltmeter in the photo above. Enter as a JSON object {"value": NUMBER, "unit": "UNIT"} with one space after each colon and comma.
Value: {"value": 50, "unit": "mV"}
